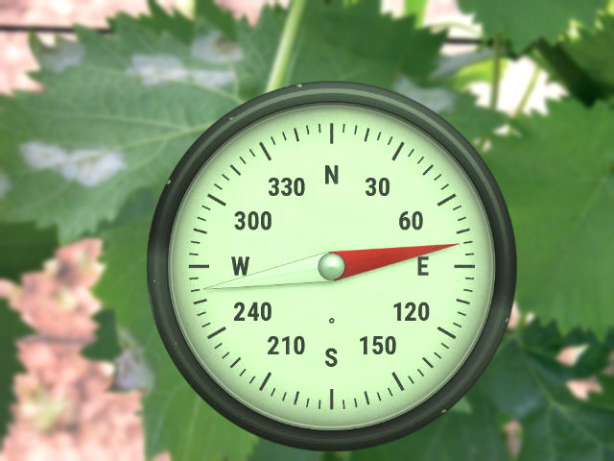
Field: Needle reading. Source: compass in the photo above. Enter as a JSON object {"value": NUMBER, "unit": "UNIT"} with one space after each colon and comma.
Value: {"value": 80, "unit": "°"}
